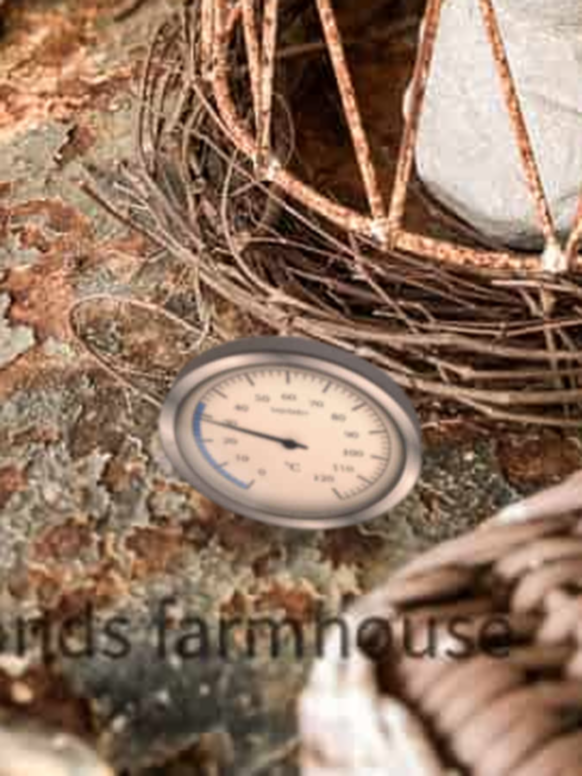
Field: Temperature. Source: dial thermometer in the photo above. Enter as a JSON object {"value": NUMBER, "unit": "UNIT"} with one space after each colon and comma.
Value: {"value": 30, "unit": "°C"}
